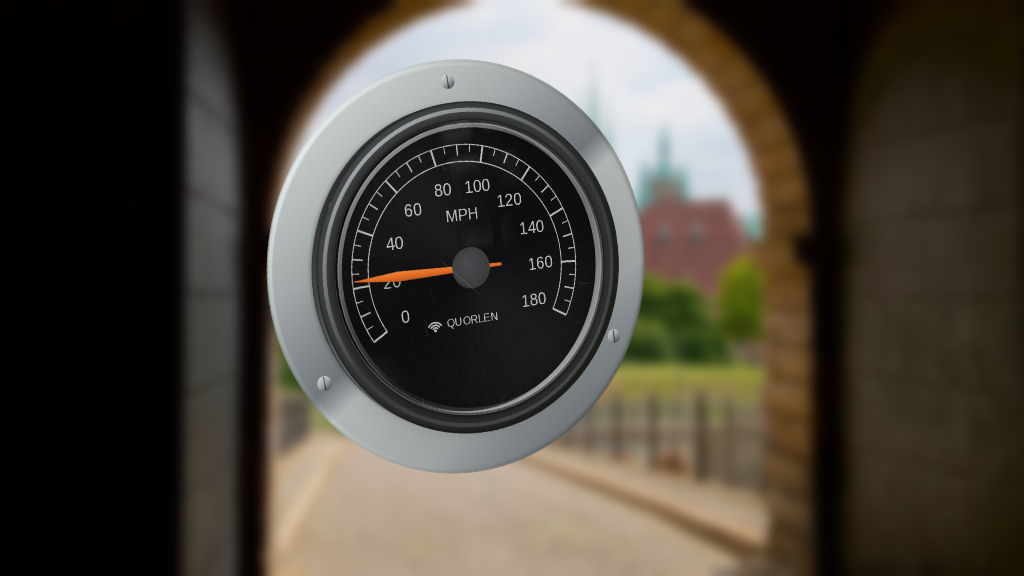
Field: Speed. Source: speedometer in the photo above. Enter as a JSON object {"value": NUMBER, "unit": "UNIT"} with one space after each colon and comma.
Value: {"value": 22.5, "unit": "mph"}
